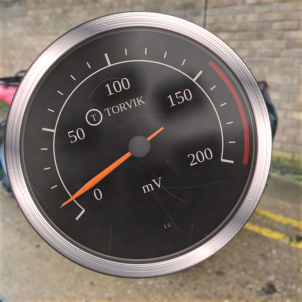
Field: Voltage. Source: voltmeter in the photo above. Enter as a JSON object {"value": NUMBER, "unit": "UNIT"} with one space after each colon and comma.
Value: {"value": 10, "unit": "mV"}
